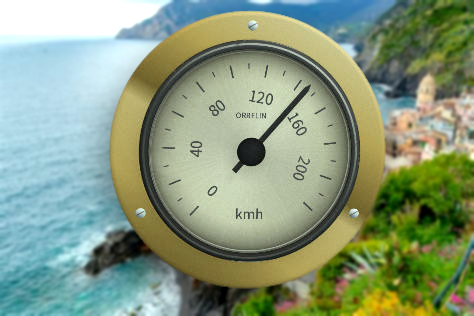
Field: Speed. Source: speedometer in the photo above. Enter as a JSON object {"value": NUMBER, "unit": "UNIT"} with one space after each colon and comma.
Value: {"value": 145, "unit": "km/h"}
